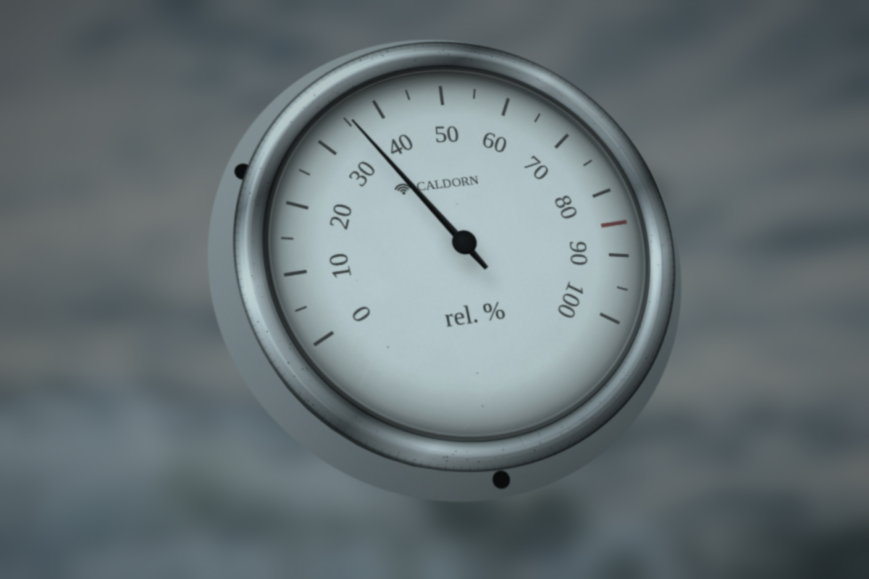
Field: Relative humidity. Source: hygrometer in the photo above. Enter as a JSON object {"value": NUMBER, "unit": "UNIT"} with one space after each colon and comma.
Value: {"value": 35, "unit": "%"}
